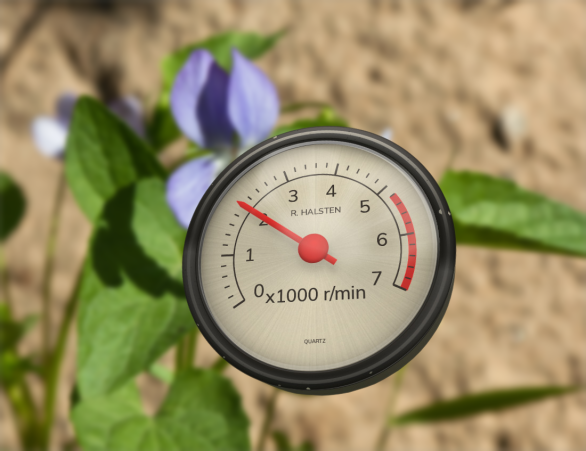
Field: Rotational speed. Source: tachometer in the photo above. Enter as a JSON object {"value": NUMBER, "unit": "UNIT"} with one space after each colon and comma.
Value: {"value": 2000, "unit": "rpm"}
